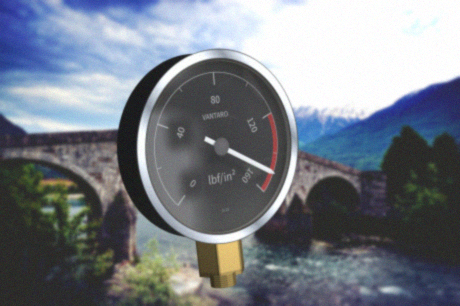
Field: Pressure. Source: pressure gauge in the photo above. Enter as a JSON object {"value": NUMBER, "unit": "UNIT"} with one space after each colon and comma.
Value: {"value": 150, "unit": "psi"}
